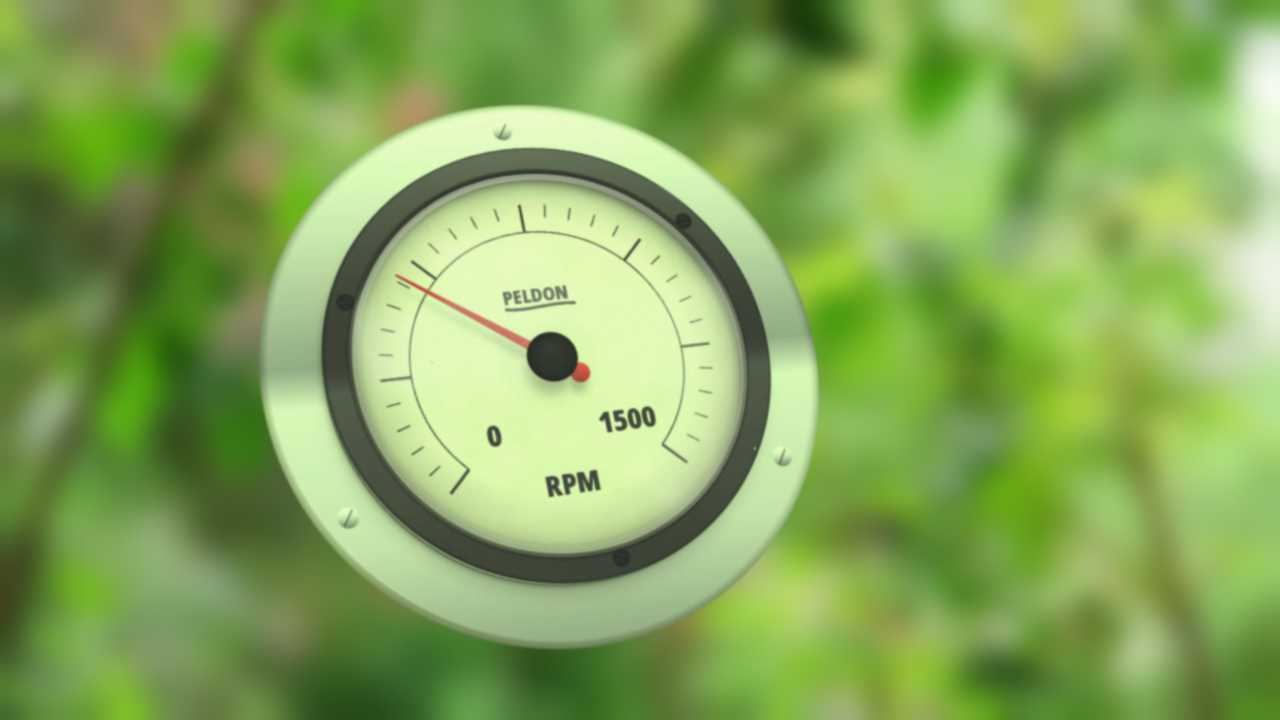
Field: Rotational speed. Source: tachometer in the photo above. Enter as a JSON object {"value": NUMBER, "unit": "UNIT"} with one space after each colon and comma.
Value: {"value": 450, "unit": "rpm"}
